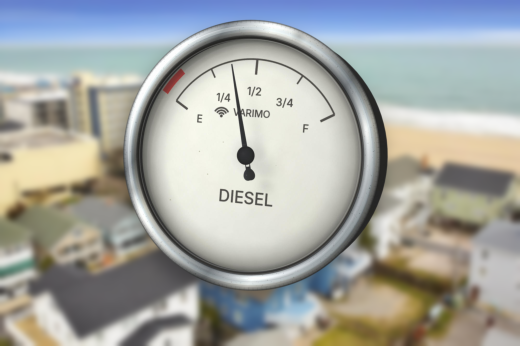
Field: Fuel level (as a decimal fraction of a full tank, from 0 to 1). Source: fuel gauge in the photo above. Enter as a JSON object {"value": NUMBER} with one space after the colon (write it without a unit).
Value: {"value": 0.375}
